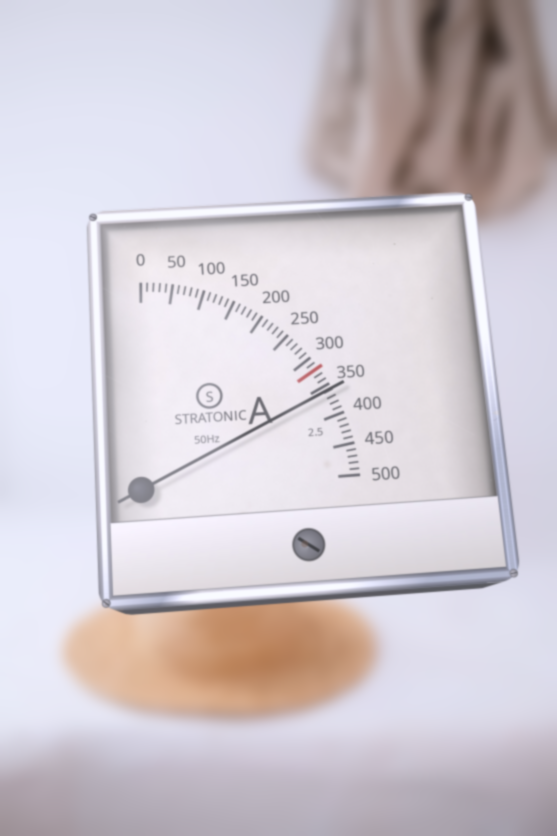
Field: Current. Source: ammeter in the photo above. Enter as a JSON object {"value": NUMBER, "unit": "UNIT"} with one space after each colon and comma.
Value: {"value": 360, "unit": "A"}
